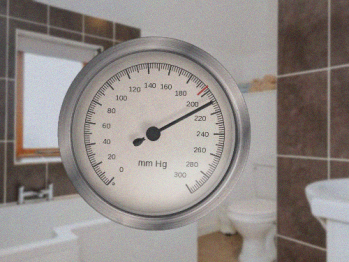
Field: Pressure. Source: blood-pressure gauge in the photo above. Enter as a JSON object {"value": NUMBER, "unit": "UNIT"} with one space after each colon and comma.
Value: {"value": 210, "unit": "mmHg"}
